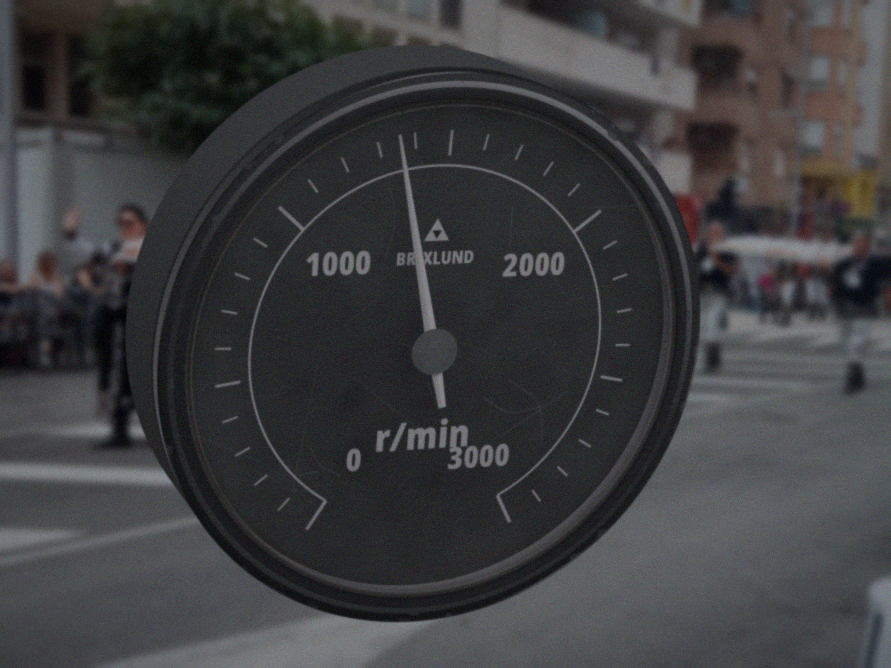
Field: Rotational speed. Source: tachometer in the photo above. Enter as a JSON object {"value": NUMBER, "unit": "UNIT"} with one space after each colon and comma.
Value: {"value": 1350, "unit": "rpm"}
